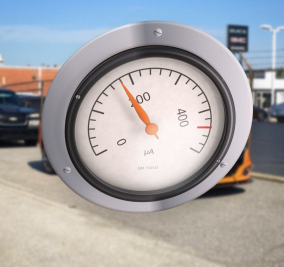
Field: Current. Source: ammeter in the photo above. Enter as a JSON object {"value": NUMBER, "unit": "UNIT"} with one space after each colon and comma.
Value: {"value": 180, "unit": "µA"}
